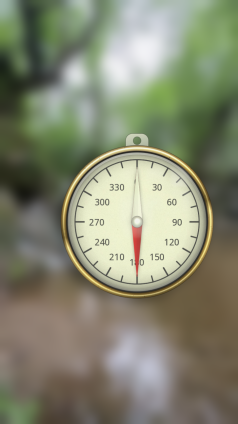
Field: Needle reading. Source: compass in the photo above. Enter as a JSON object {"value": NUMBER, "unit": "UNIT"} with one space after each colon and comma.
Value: {"value": 180, "unit": "°"}
